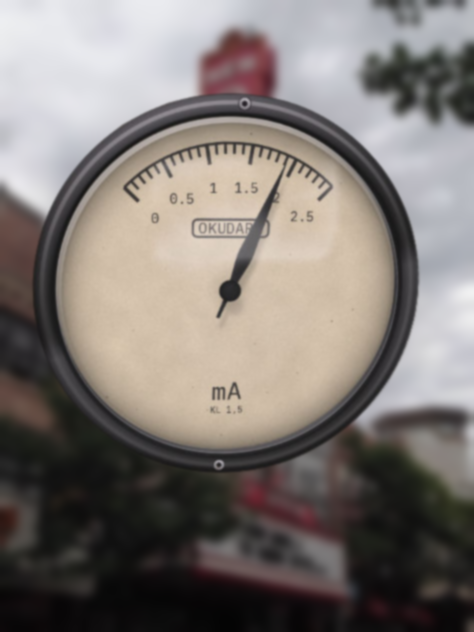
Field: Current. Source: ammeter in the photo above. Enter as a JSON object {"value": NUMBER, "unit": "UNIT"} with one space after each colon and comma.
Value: {"value": 1.9, "unit": "mA"}
